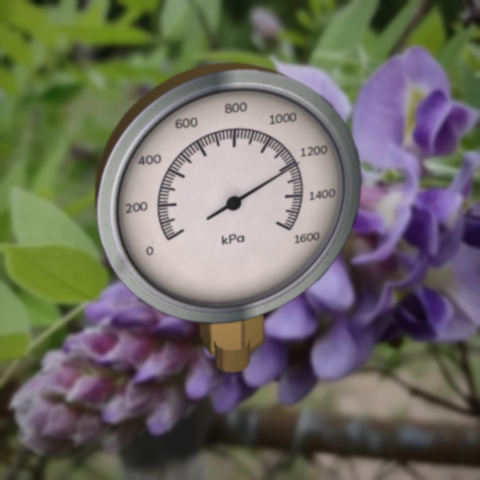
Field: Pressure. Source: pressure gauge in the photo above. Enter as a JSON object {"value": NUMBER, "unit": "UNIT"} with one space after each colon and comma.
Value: {"value": 1200, "unit": "kPa"}
